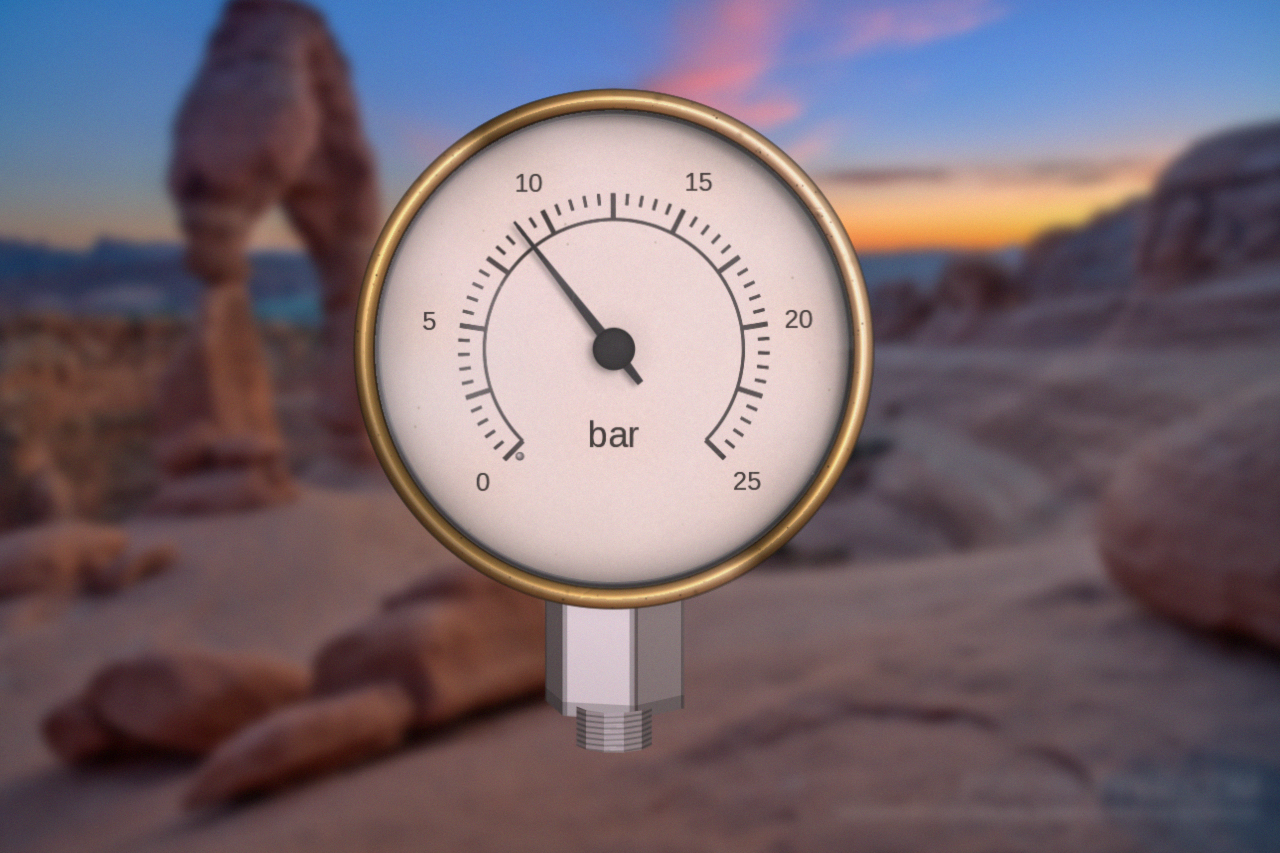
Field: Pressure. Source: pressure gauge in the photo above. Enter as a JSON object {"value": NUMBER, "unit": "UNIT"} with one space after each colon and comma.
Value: {"value": 9, "unit": "bar"}
